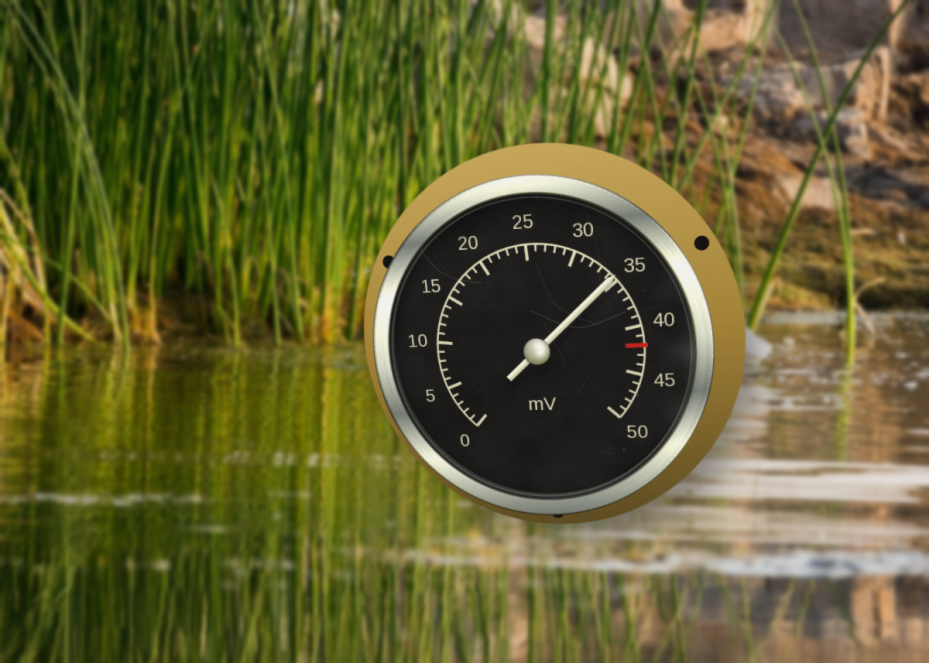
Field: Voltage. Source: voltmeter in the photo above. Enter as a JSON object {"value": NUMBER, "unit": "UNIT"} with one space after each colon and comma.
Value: {"value": 34.5, "unit": "mV"}
